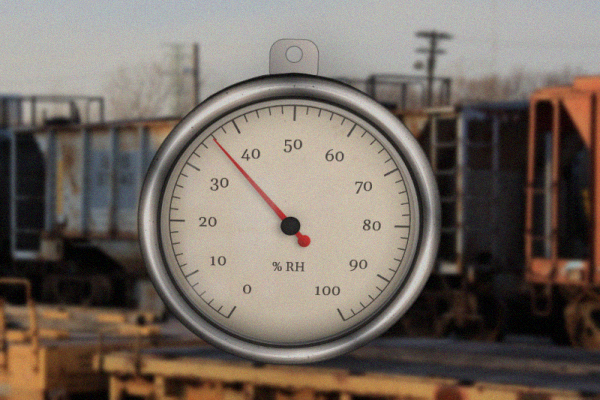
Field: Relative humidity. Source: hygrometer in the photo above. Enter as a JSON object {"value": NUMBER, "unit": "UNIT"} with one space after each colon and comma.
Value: {"value": 36, "unit": "%"}
